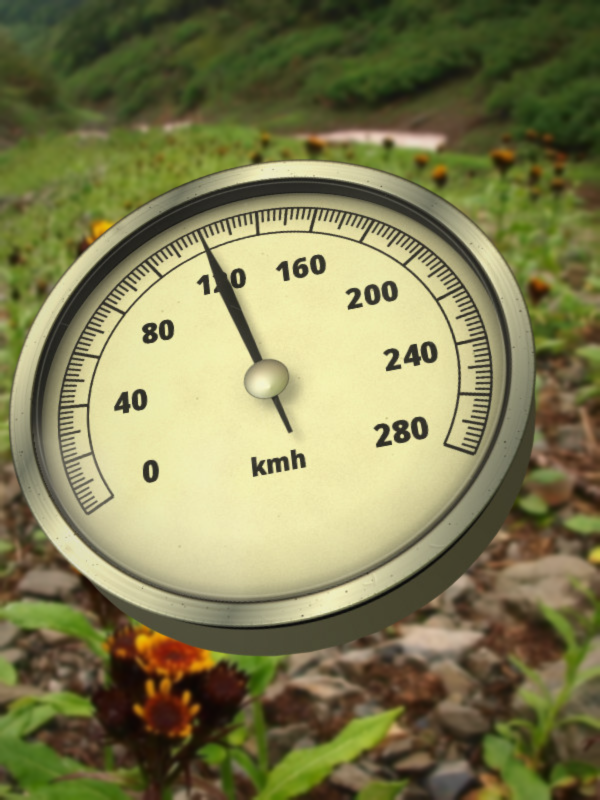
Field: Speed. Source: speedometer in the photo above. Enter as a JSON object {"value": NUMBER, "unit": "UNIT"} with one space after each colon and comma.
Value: {"value": 120, "unit": "km/h"}
